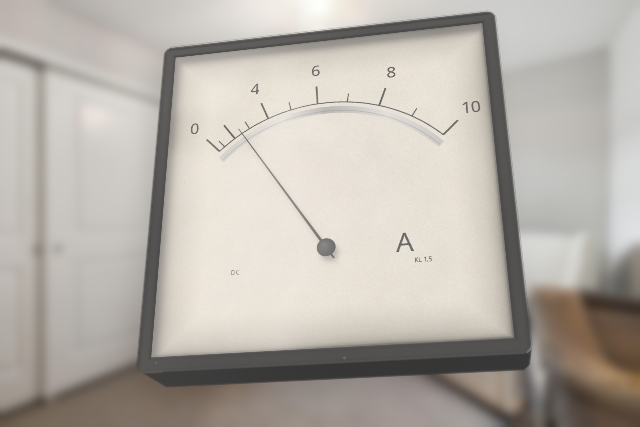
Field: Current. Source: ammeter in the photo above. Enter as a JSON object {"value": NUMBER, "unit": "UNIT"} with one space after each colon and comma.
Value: {"value": 2.5, "unit": "A"}
